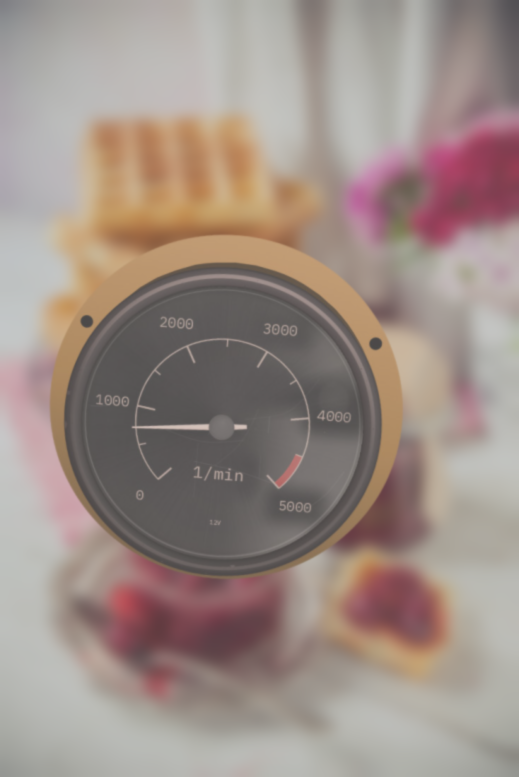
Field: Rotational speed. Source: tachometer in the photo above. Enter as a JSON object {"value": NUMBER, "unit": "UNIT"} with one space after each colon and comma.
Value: {"value": 750, "unit": "rpm"}
